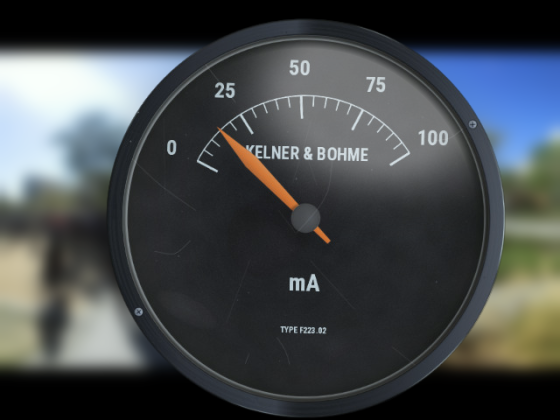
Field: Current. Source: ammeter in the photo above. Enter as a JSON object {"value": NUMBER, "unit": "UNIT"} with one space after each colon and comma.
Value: {"value": 15, "unit": "mA"}
